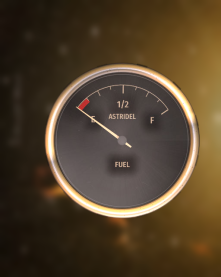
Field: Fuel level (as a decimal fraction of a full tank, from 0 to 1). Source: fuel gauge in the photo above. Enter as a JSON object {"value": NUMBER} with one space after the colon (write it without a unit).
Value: {"value": 0}
